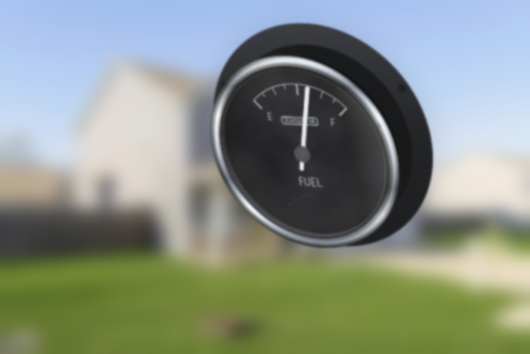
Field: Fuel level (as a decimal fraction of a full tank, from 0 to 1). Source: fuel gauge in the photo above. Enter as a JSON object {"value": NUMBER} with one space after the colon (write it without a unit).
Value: {"value": 0.625}
